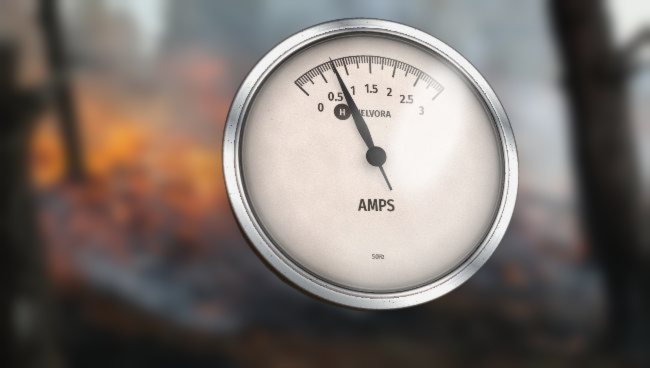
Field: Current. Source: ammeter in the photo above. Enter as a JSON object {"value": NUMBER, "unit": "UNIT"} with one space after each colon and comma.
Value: {"value": 0.75, "unit": "A"}
